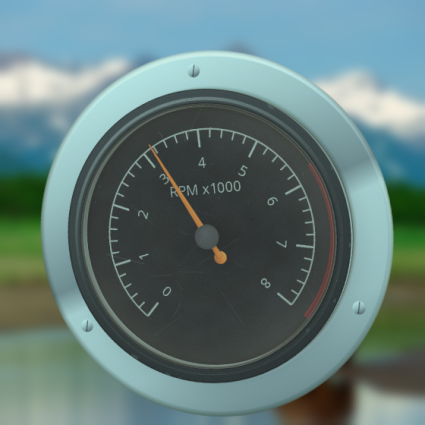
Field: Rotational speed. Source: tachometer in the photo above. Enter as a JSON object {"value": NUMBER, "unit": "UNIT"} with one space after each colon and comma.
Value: {"value": 3200, "unit": "rpm"}
